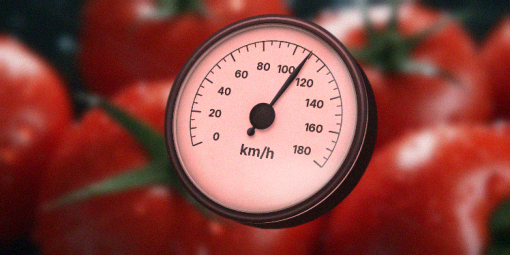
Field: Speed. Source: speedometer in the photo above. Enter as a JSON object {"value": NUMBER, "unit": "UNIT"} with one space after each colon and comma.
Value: {"value": 110, "unit": "km/h"}
